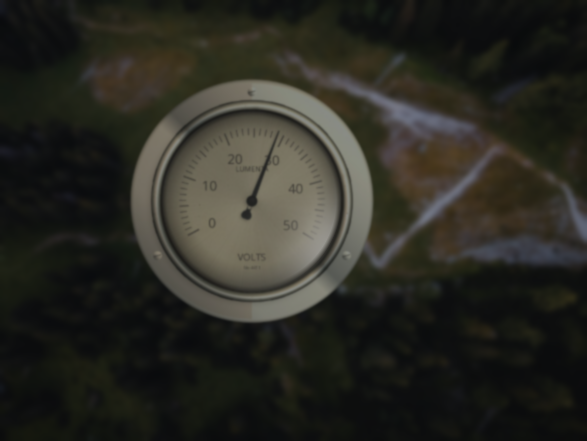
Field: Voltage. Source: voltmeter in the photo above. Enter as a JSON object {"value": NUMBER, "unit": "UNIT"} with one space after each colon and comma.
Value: {"value": 29, "unit": "V"}
